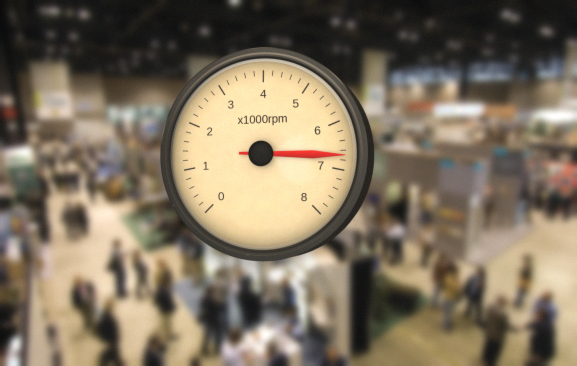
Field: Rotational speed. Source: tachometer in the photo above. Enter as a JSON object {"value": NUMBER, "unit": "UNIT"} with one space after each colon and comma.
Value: {"value": 6700, "unit": "rpm"}
